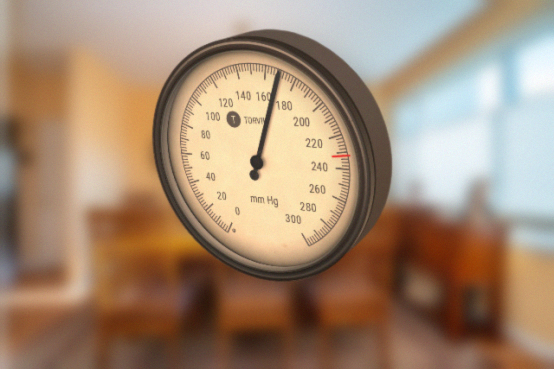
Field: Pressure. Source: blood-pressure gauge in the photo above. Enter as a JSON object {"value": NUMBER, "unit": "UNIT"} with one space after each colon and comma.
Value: {"value": 170, "unit": "mmHg"}
